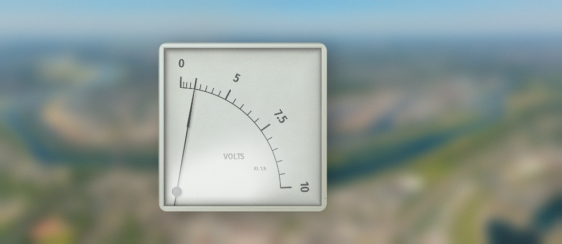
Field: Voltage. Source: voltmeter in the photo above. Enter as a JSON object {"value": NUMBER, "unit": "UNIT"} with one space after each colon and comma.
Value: {"value": 2.5, "unit": "V"}
